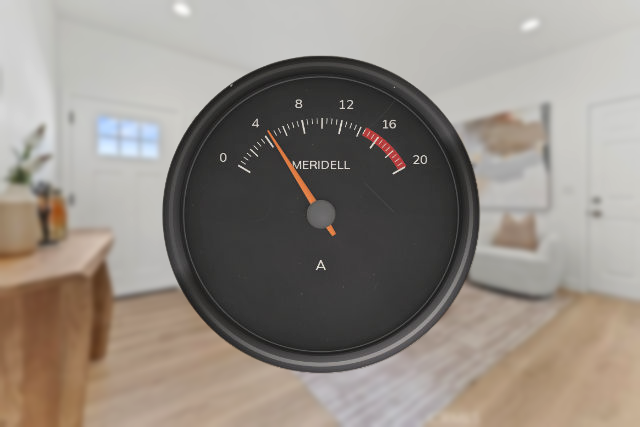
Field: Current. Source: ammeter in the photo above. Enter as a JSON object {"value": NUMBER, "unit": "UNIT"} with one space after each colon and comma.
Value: {"value": 4.5, "unit": "A"}
